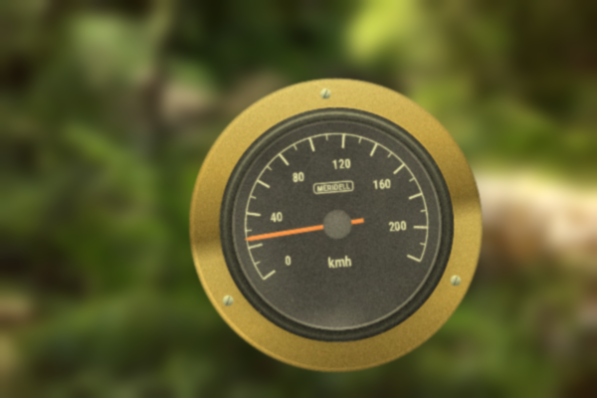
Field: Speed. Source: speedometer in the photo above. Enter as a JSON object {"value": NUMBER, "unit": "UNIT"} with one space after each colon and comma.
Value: {"value": 25, "unit": "km/h"}
